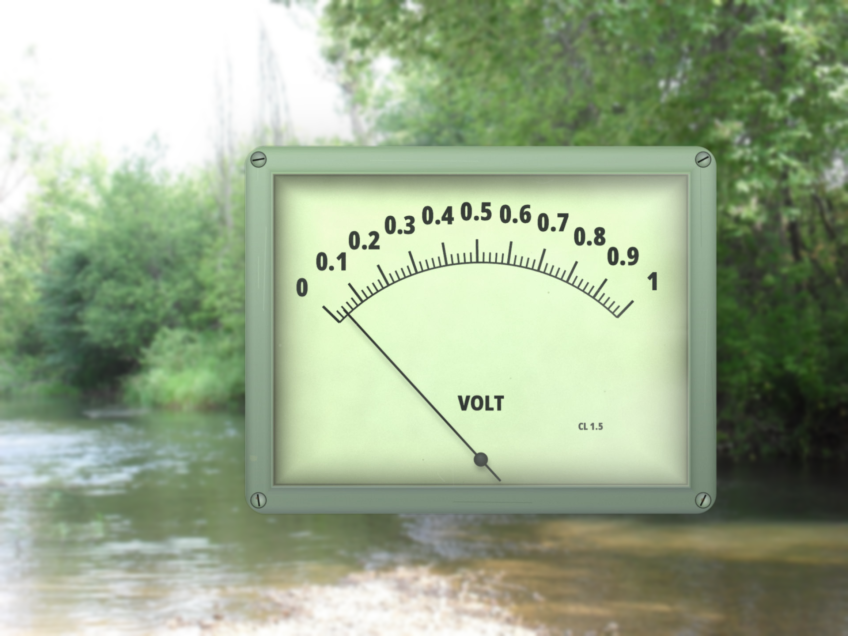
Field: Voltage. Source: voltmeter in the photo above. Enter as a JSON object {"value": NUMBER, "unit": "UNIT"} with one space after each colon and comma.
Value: {"value": 0.04, "unit": "V"}
